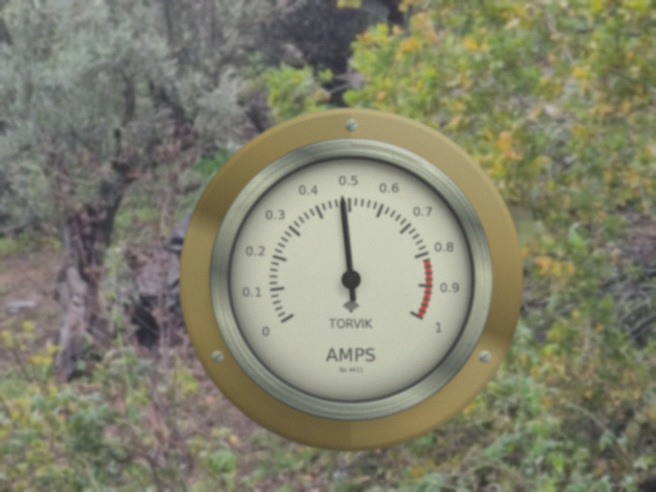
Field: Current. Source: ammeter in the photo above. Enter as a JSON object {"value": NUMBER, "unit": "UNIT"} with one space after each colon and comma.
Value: {"value": 0.48, "unit": "A"}
